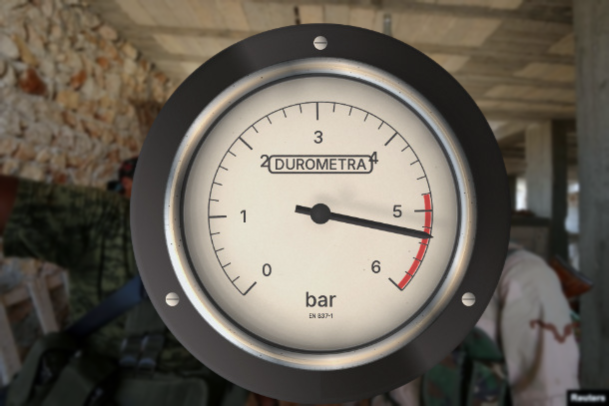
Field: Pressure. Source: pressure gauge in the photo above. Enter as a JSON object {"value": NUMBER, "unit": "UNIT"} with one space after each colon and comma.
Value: {"value": 5.3, "unit": "bar"}
